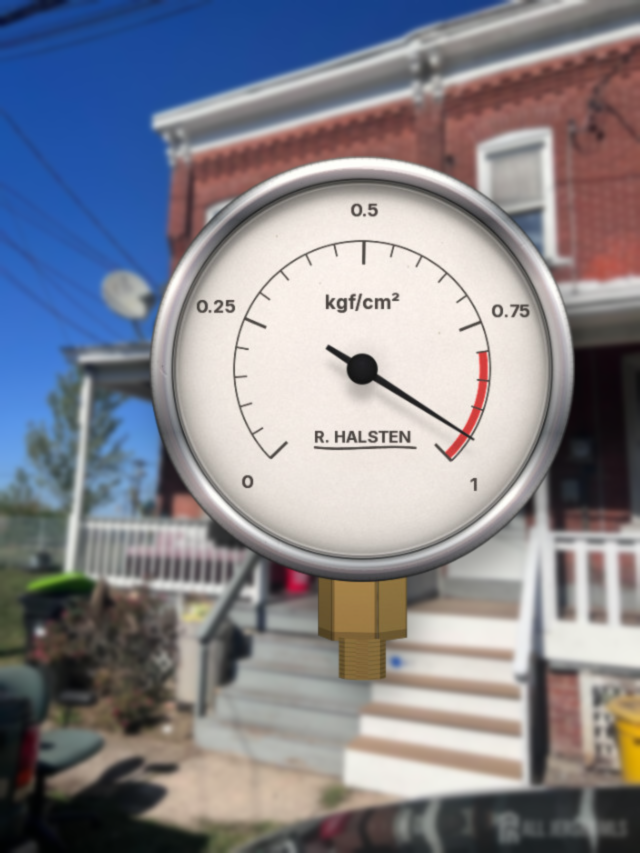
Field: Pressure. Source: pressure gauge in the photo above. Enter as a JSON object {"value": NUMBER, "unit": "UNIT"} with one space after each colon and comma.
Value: {"value": 0.95, "unit": "kg/cm²"}
